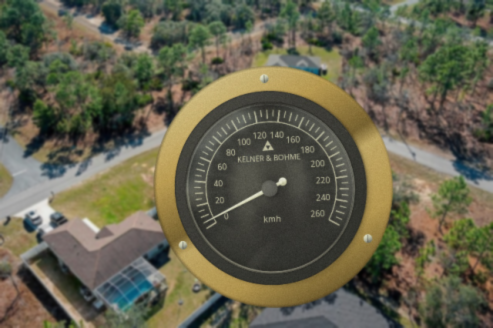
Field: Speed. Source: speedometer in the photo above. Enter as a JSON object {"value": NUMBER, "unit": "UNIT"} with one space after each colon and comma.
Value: {"value": 5, "unit": "km/h"}
